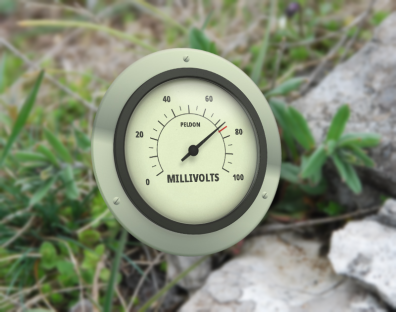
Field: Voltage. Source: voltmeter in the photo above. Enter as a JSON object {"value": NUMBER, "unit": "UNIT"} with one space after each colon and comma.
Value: {"value": 72.5, "unit": "mV"}
